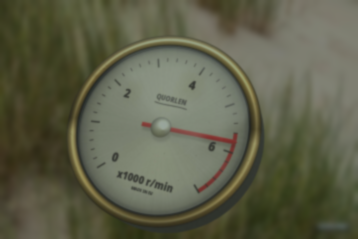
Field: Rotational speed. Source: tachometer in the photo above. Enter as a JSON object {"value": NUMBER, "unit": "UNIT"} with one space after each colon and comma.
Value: {"value": 5800, "unit": "rpm"}
